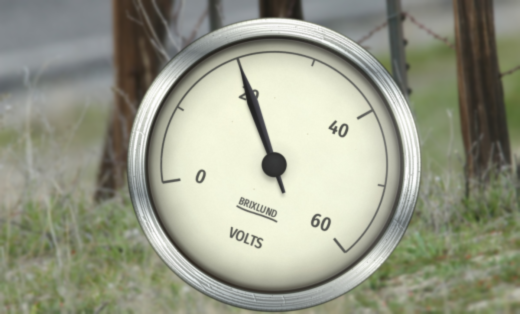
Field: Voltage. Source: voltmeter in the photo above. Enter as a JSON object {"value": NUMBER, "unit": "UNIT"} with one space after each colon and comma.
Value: {"value": 20, "unit": "V"}
